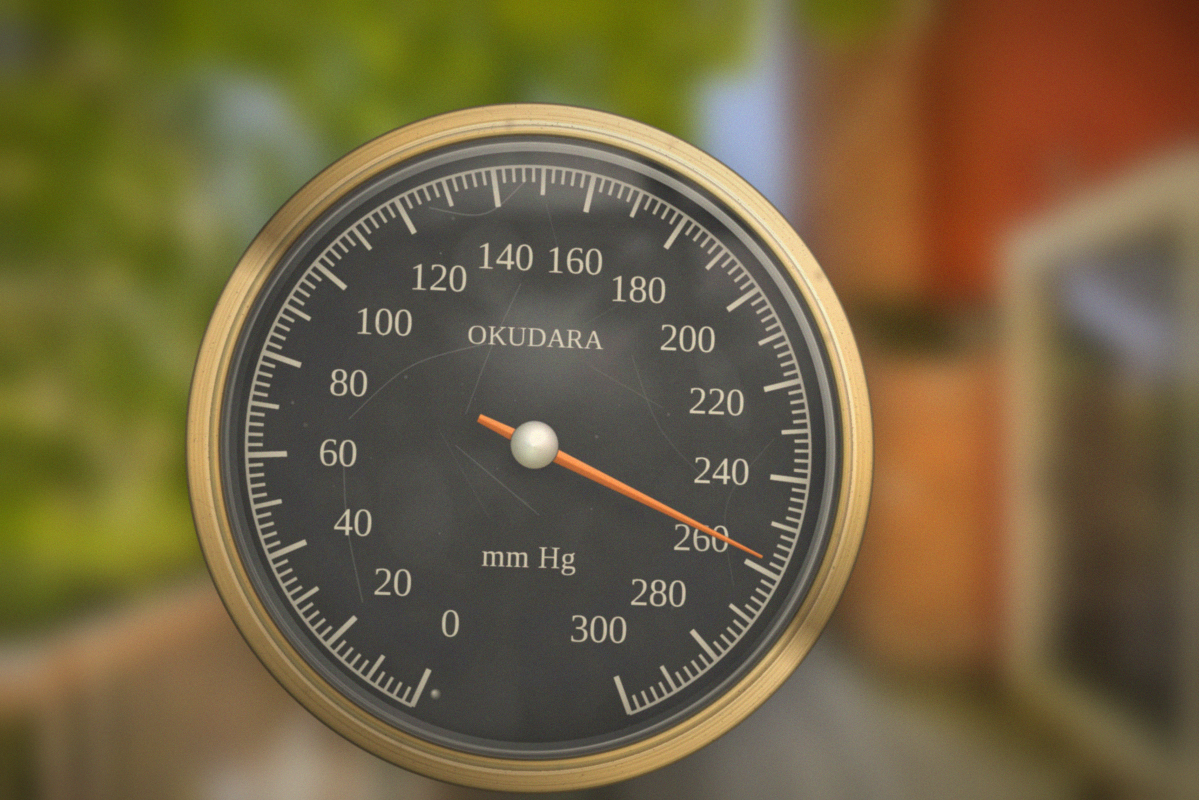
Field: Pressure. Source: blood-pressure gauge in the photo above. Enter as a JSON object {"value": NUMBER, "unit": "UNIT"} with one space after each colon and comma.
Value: {"value": 258, "unit": "mmHg"}
